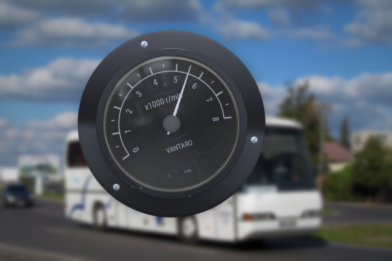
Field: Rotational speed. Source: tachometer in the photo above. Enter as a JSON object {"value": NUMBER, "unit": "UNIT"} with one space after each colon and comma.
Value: {"value": 5500, "unit": "rpm"}
